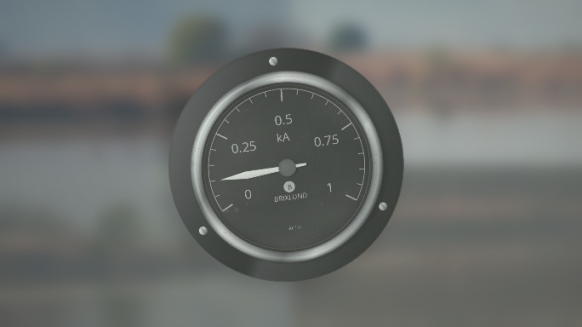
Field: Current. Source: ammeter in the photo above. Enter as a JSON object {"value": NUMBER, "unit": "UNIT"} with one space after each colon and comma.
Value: {"value": 0.1, "unit": "kA"}
